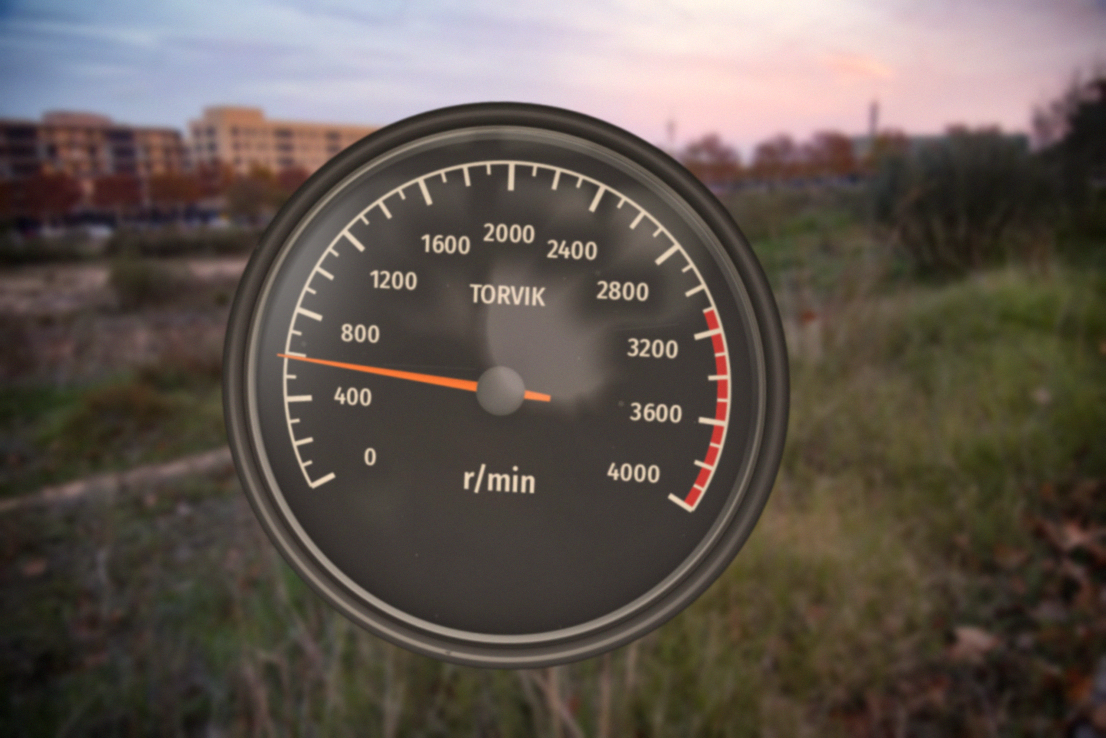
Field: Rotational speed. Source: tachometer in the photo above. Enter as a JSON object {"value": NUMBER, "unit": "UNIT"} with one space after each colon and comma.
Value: {"value": 600, "unit": "rpm"}
